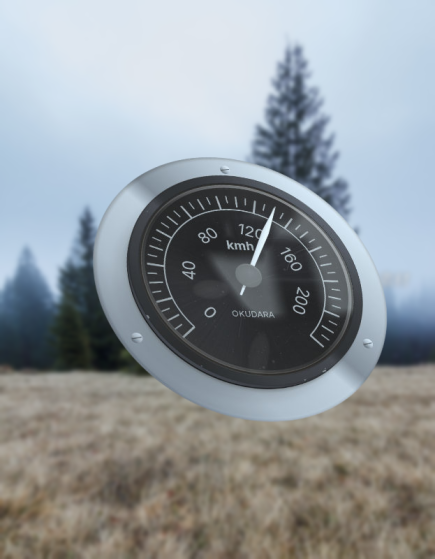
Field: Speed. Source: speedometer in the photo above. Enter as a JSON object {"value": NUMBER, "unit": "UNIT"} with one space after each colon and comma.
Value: {"value": 130, "unit": "km/h"}
